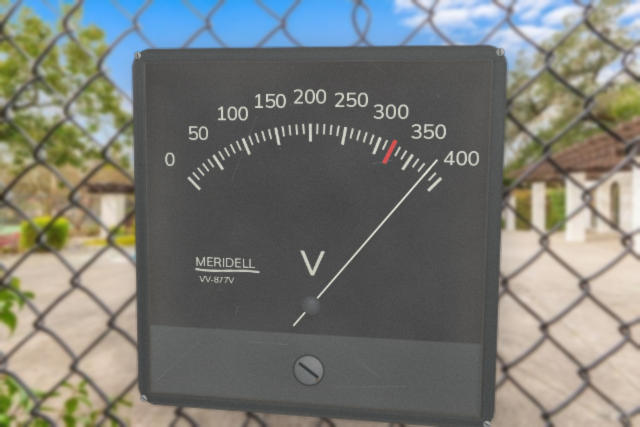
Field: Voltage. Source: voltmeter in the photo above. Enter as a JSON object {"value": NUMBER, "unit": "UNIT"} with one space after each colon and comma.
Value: {"value": 380, "unit": "V"}
